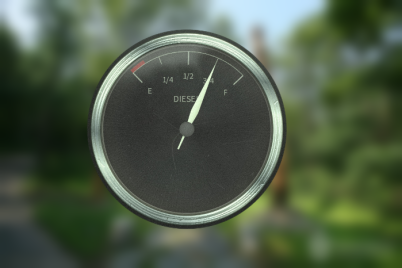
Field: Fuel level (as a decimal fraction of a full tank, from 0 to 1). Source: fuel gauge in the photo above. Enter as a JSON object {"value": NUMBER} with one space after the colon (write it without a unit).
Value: {"value": 0.75}
